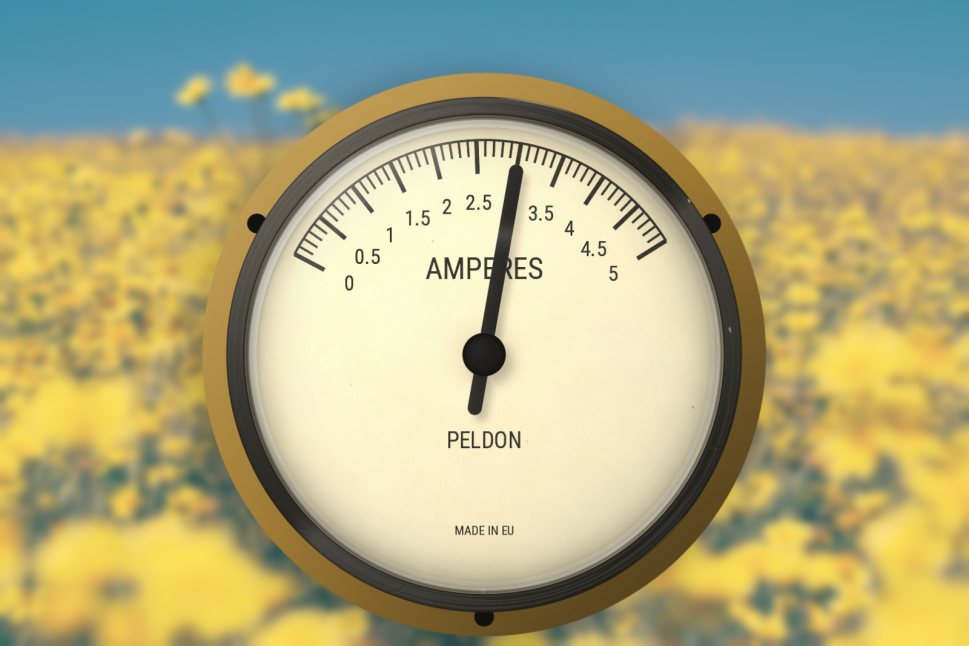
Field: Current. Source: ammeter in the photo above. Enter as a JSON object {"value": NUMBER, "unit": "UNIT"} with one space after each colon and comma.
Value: {"value": 3, "unit": "A"}
